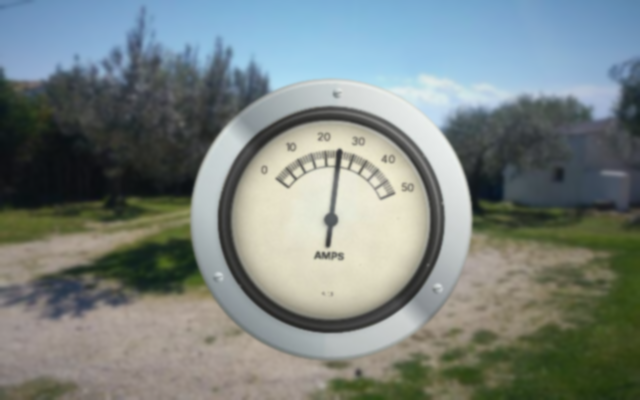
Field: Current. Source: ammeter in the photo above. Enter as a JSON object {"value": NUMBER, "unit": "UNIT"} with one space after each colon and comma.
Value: {"value": 25, "unit": "A"}
